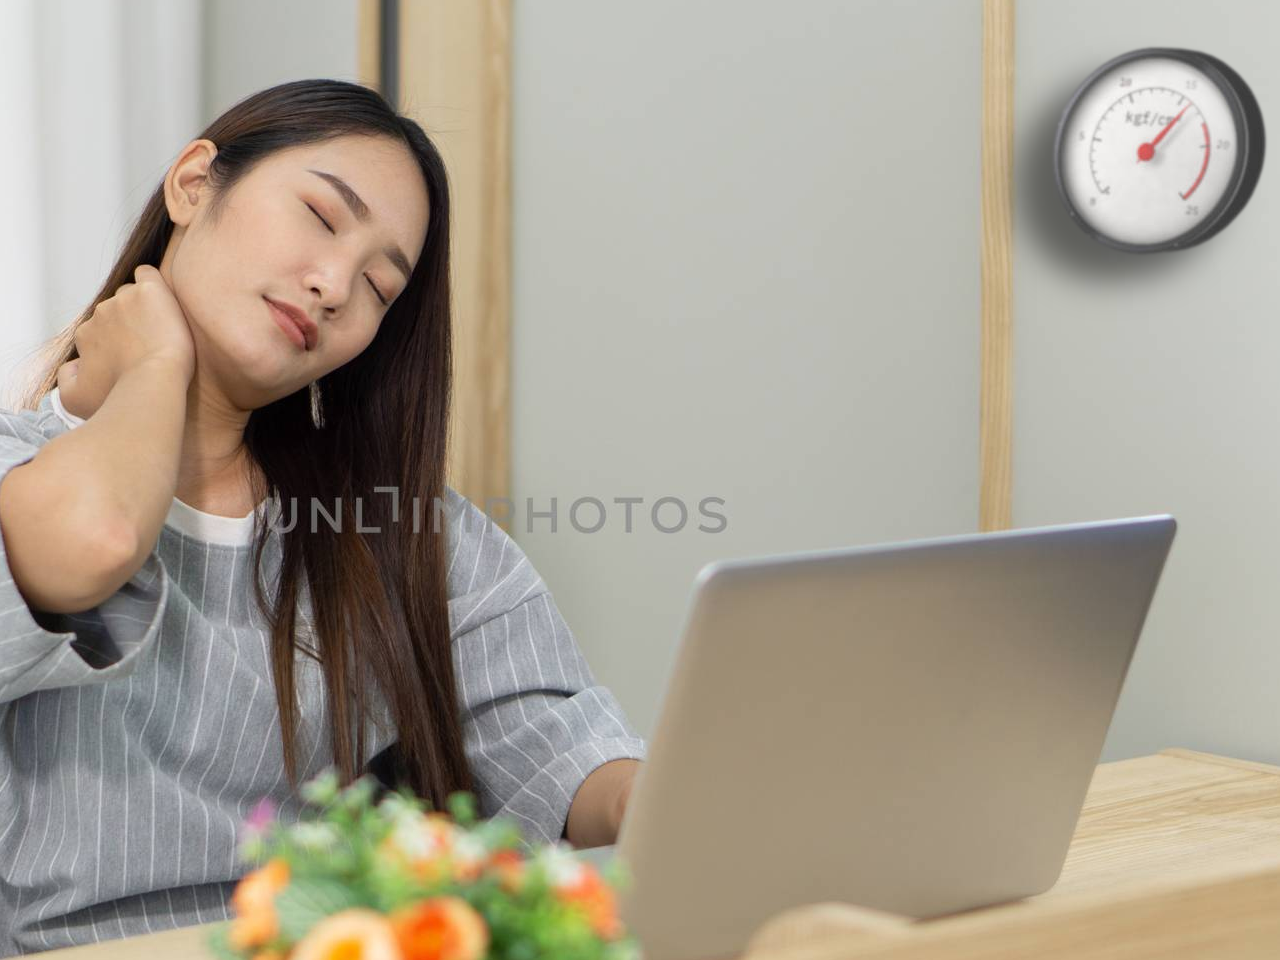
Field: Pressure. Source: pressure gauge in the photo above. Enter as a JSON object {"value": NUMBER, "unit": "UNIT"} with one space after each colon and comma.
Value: {"value": 16, "unit": "kg/cm²"}
